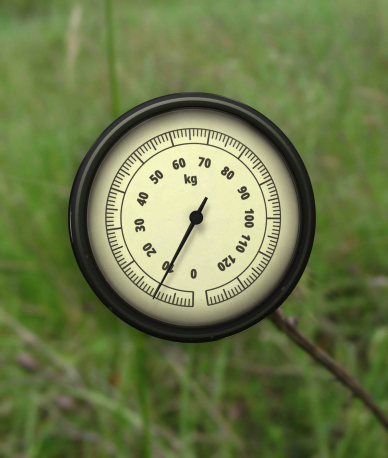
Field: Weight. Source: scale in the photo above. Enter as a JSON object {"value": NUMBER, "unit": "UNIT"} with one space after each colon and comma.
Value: {"value": 10, "unit": "kg"}
